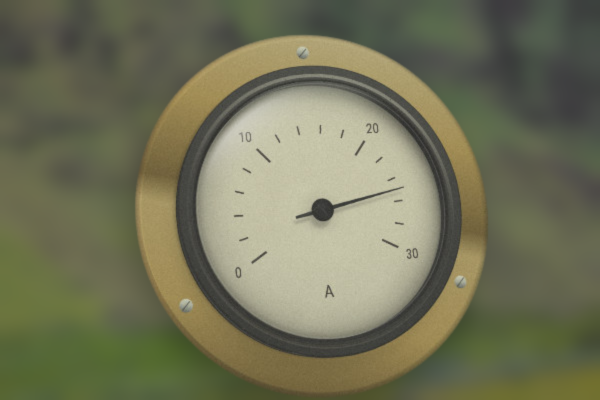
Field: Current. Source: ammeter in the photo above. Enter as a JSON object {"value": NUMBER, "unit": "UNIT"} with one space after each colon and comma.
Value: {"value": 25, "unit": "A"}
